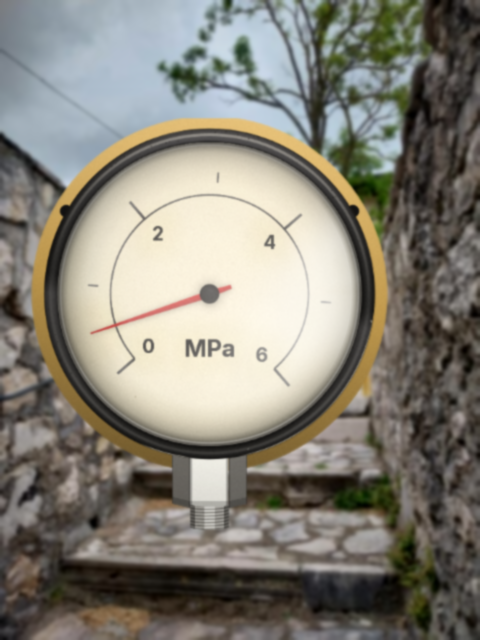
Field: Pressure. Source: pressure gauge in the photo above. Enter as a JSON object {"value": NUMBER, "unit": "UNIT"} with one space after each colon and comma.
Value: {"value": 0.5, "unit": "MPa"}
